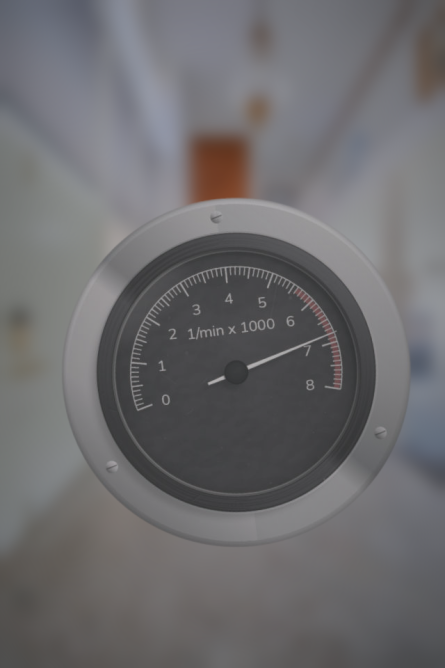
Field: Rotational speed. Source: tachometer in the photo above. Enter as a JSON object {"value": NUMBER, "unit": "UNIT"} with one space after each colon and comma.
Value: {"value": 6800, "unit": "rpm"}
